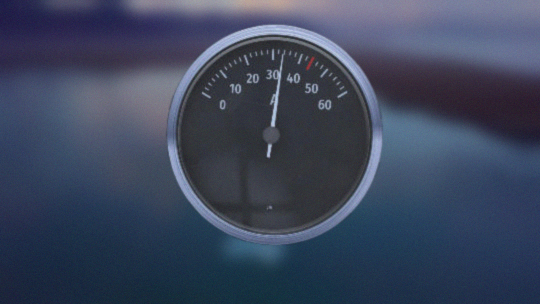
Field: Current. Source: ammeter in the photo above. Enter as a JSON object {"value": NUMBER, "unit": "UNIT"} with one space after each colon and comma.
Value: {"value": 34, "unit": "A"}
